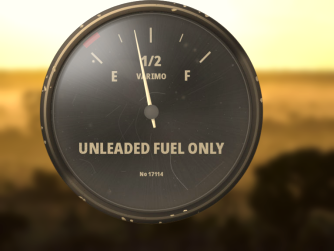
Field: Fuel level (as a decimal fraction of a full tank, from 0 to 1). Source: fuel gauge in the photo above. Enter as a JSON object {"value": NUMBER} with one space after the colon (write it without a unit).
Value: {"value": 0.375}
